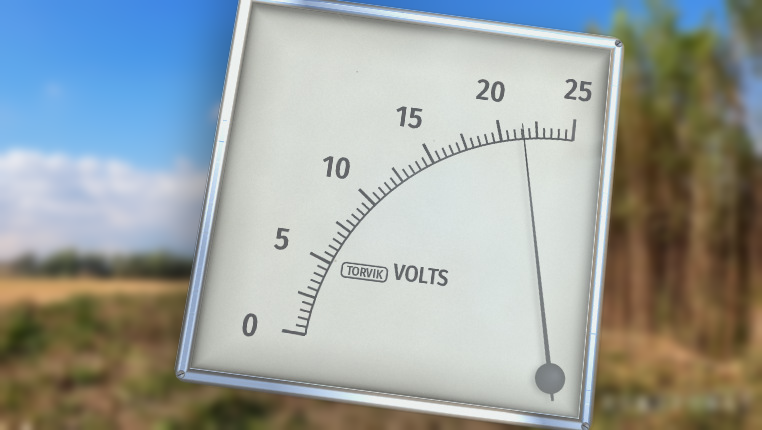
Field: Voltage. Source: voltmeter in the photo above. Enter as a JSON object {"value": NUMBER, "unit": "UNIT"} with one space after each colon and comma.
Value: {"value": 21.5, "unit": "V"}
